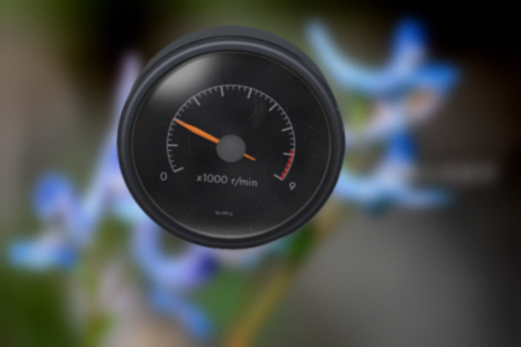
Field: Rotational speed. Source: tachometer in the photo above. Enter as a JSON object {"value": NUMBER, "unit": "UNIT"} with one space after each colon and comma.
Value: {"value": 2000, "unit": "rpm"}
